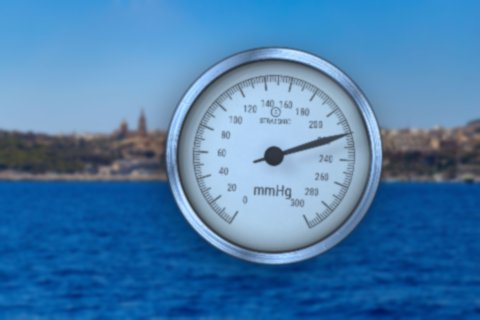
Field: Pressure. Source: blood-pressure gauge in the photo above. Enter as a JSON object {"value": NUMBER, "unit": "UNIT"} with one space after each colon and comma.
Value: {"value": 220, "unit": "mmHg"}
